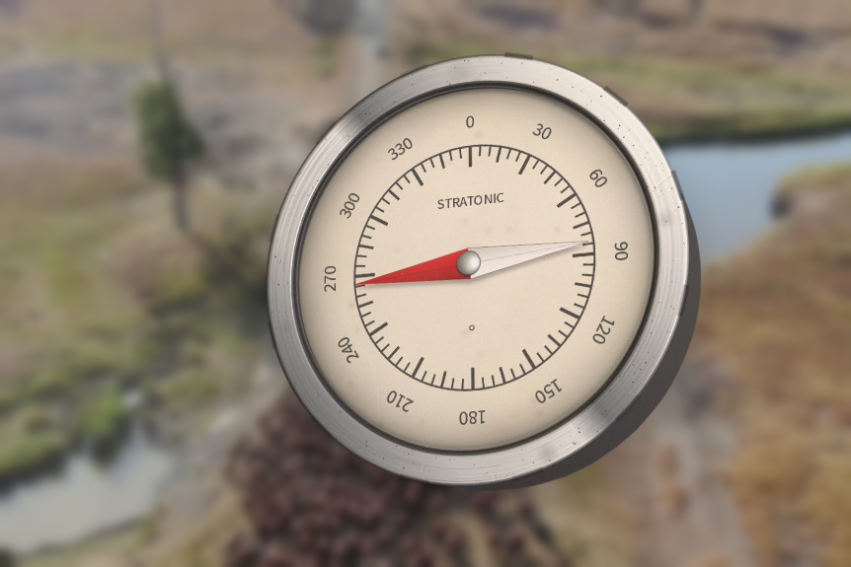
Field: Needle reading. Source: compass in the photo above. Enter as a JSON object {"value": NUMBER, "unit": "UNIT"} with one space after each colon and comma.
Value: {"value": 265, "unit": "°"}
